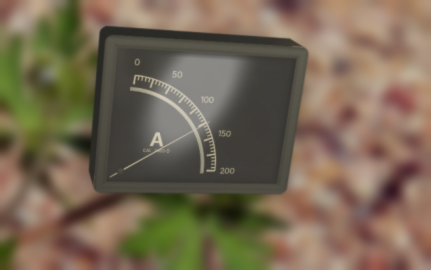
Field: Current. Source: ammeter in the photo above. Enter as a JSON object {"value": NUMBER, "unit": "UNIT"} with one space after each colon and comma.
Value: {"value": 125, "unit": "A"}
